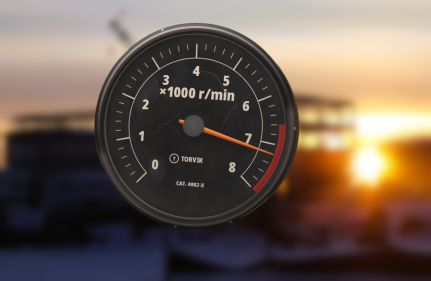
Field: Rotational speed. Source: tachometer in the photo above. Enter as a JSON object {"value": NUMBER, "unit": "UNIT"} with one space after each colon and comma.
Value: {"value": 7200, "unit": "rpm"}
